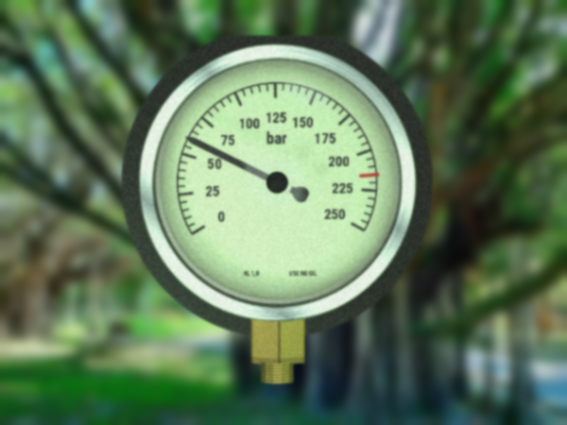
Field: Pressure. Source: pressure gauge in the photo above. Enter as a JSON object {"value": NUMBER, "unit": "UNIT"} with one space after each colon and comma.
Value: {"value": 60, "unit": "bar"}
